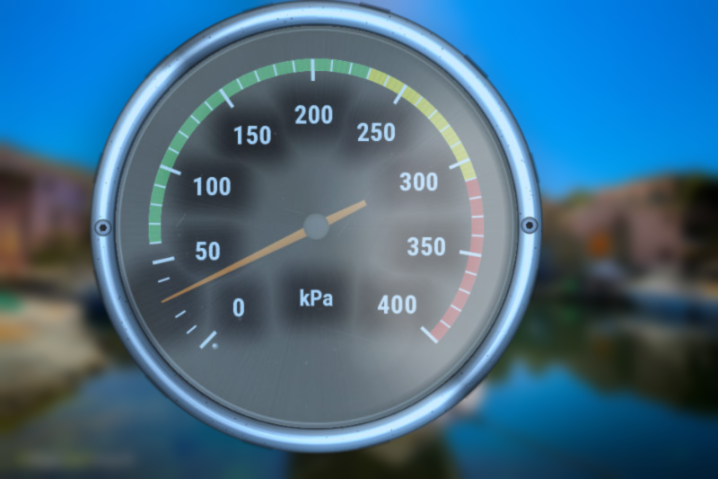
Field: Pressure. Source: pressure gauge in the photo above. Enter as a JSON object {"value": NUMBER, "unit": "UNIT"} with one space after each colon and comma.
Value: {"value": 30, "unit": "kPa"}
